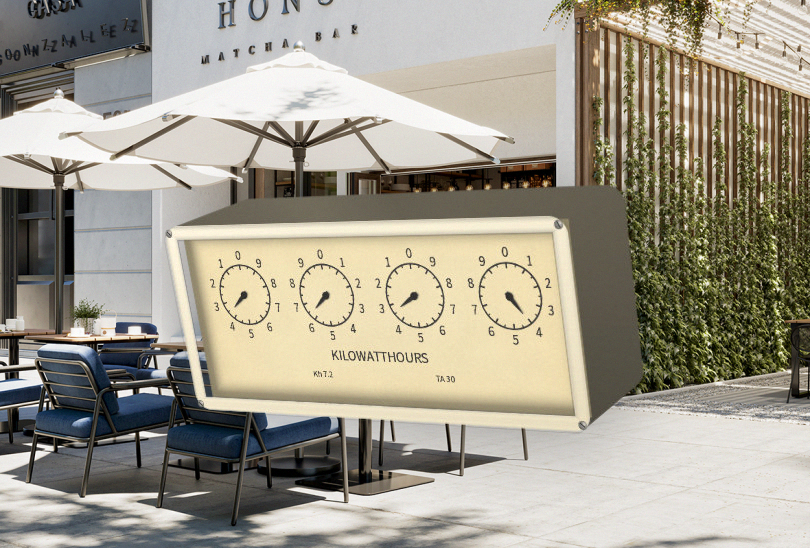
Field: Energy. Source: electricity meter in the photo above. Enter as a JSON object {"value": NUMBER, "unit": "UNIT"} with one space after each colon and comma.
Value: {"value": 3634, "unit": "kWh"}
